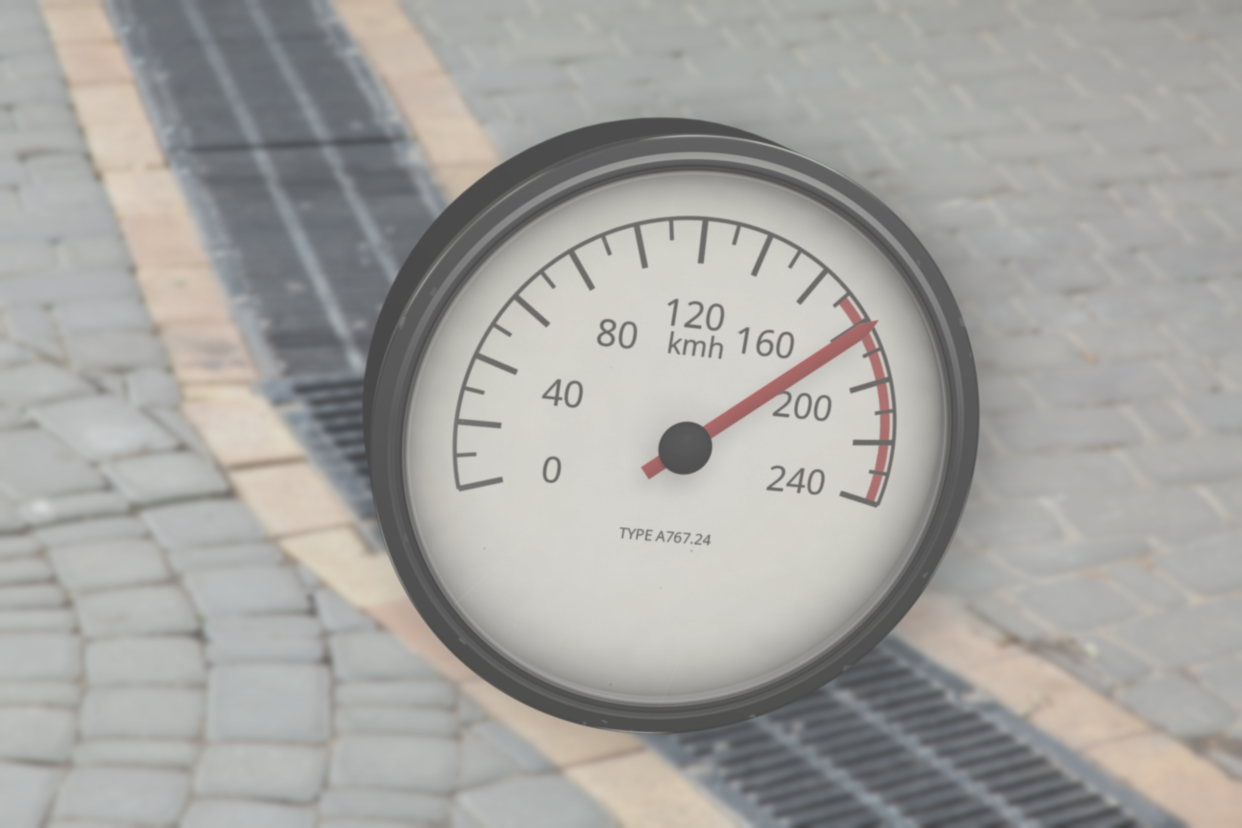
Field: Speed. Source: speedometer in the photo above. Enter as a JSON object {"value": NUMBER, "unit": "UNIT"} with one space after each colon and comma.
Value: {"value": 180, "unit": "km/h"}
